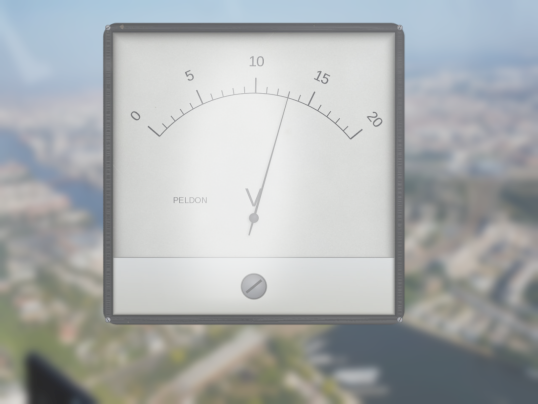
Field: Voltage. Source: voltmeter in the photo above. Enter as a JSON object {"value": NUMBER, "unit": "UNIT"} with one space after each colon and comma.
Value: {"value": 13, "unit": "V"}
